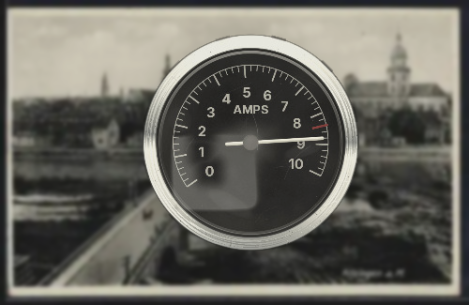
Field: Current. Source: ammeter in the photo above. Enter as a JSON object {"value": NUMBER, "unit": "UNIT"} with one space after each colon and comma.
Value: {"value": 8.8, "unit": "A"}
